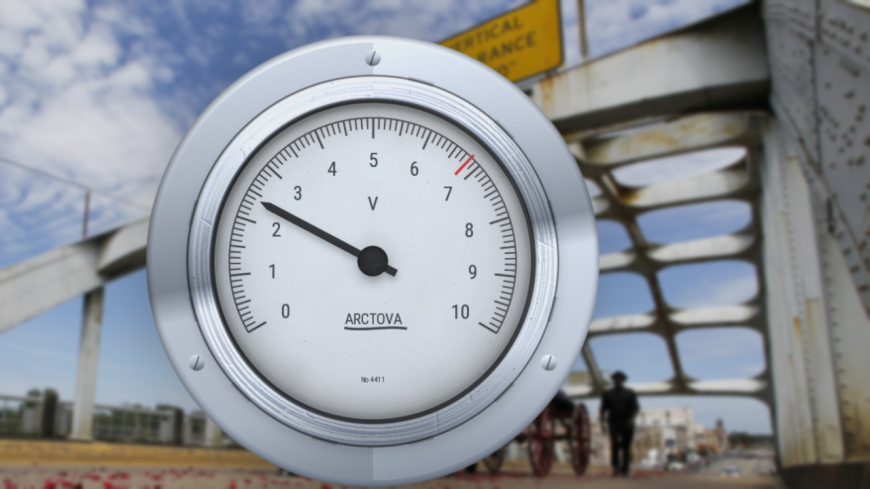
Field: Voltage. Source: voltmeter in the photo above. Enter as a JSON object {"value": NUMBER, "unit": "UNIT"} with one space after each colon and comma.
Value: {"value": 2.4, "unit": "V"}
